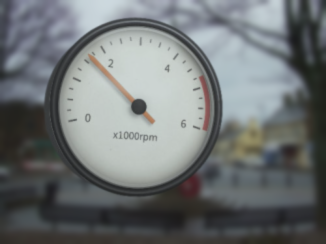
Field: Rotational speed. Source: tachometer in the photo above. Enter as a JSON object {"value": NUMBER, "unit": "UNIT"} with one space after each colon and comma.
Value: {"value": 1625, "unit": "rpm"}
